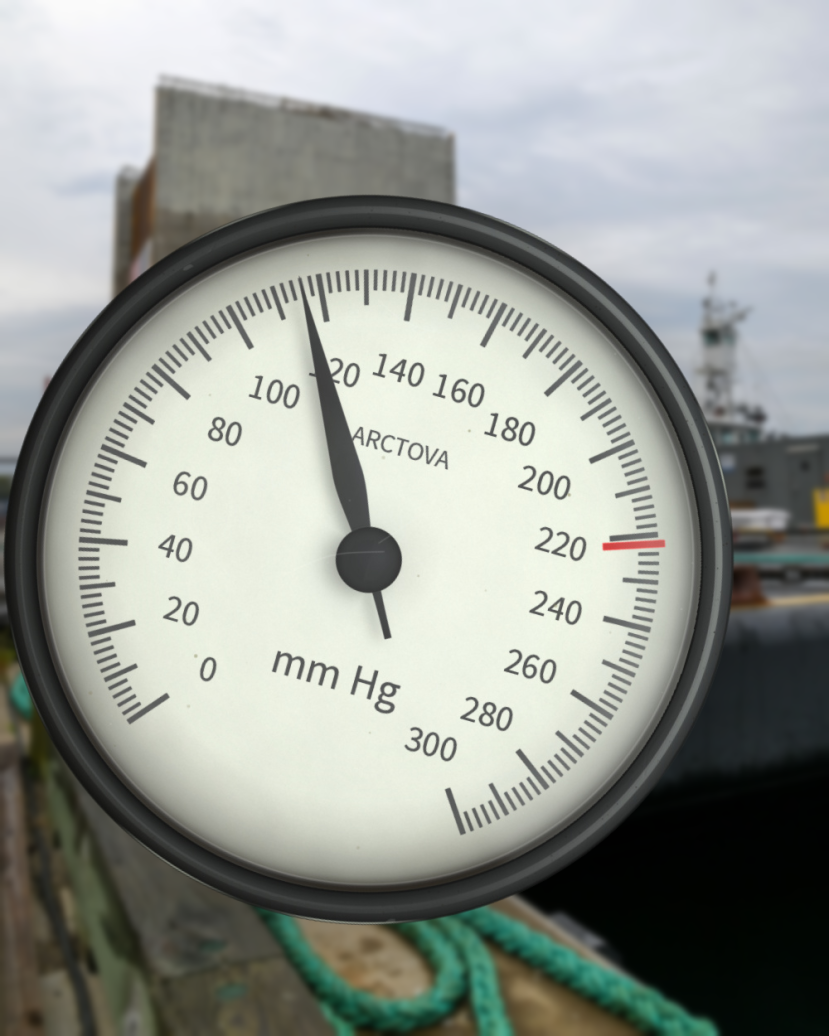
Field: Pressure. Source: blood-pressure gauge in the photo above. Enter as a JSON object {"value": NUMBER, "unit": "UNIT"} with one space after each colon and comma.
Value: {"value": 116, "unit": "mmHg"}
